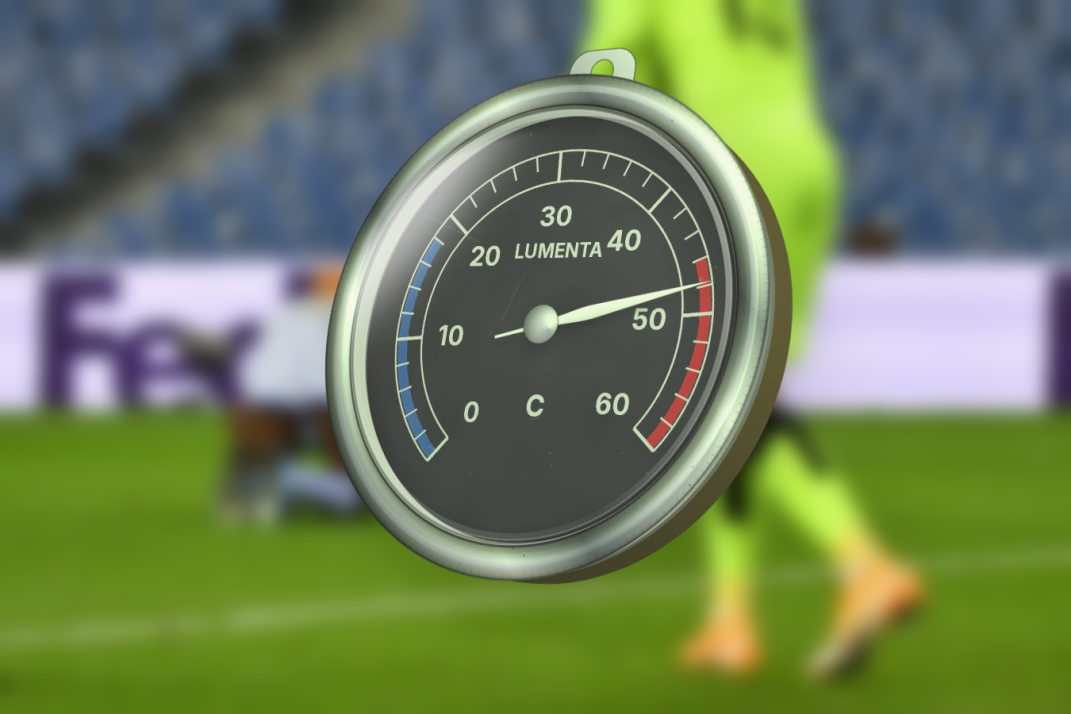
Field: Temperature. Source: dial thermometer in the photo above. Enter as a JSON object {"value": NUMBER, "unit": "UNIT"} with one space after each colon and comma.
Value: {"value": 48, "unit": "°C"}
